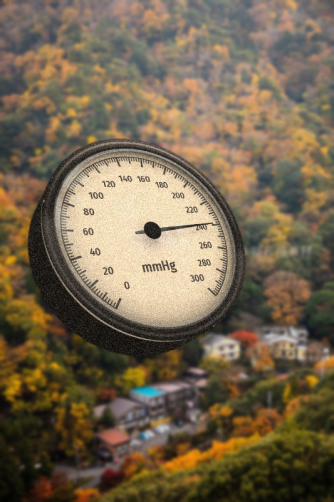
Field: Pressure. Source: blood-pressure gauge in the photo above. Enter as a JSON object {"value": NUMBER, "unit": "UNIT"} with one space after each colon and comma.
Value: {"value": 240, "unit": "mmHg"}
